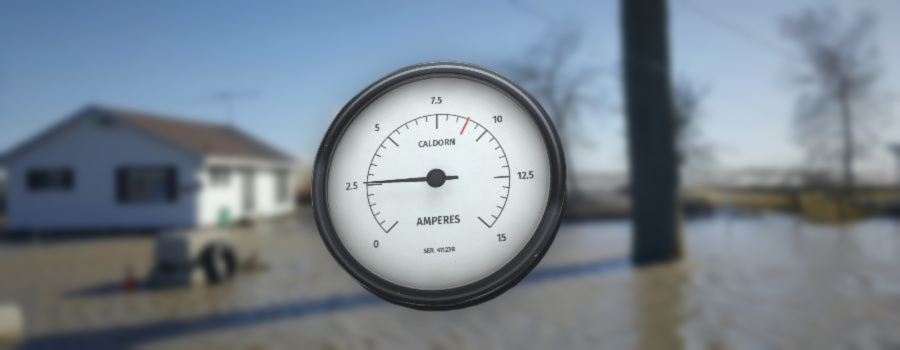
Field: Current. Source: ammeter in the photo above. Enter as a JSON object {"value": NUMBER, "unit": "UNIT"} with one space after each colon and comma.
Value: {"value": 2.5, "unit": "A"}
